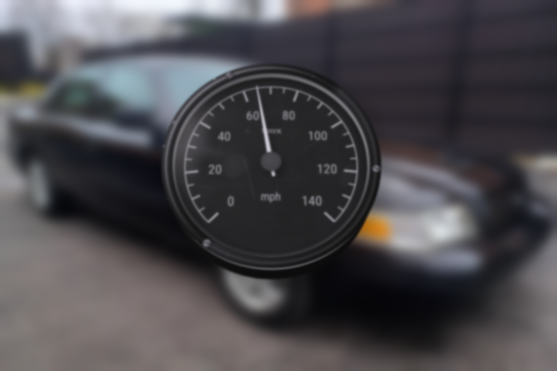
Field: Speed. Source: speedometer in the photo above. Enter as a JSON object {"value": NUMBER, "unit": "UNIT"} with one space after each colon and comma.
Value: {"value": 65, "unit": "mph"}
